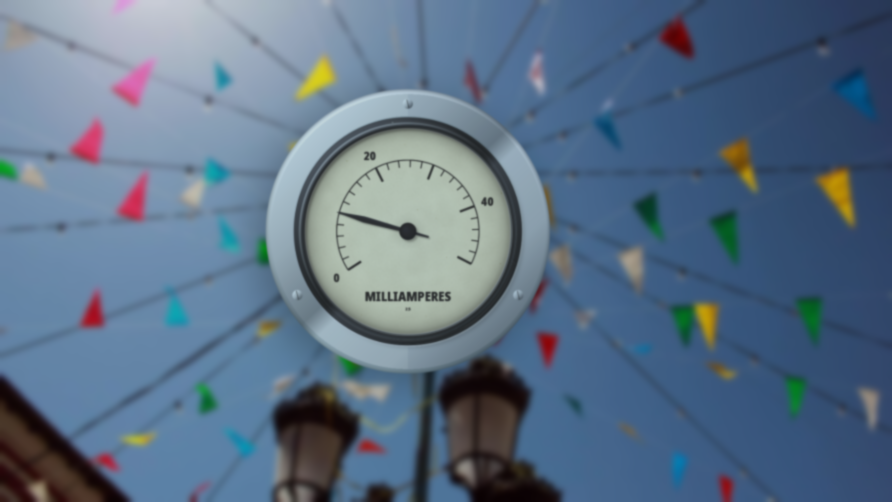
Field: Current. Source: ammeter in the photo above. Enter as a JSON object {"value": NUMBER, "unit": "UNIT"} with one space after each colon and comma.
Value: {"value": 10, "unit": "mA"}
